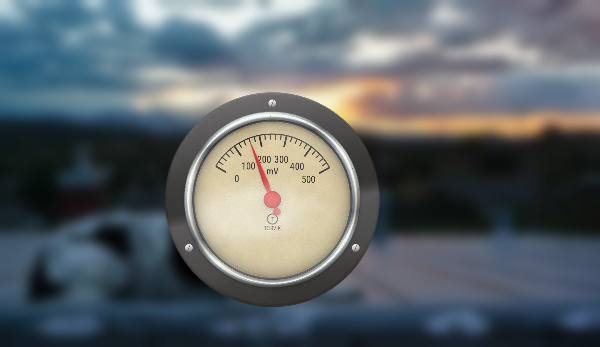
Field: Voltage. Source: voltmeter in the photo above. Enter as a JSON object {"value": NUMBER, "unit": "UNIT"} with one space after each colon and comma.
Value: {"value": 160, "unit": "mV"}
